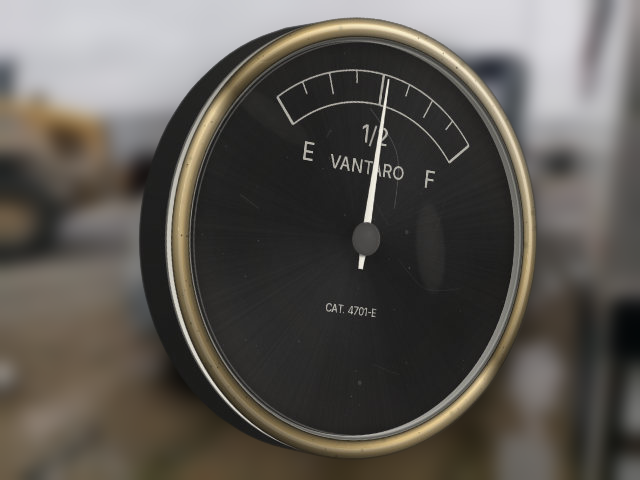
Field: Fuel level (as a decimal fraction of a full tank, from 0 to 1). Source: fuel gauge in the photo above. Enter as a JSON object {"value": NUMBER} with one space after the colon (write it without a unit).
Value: {"value": 0.5}
